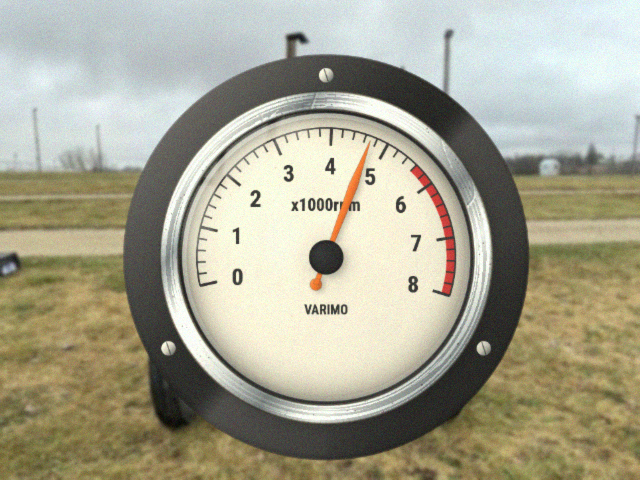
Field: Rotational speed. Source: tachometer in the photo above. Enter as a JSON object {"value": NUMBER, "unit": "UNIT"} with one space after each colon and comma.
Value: {"value": 4700, "unit": "rpm"}
